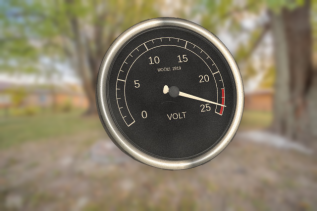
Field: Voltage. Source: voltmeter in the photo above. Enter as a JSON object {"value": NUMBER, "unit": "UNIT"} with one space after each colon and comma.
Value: {"value": 24, "unit": "V"}
